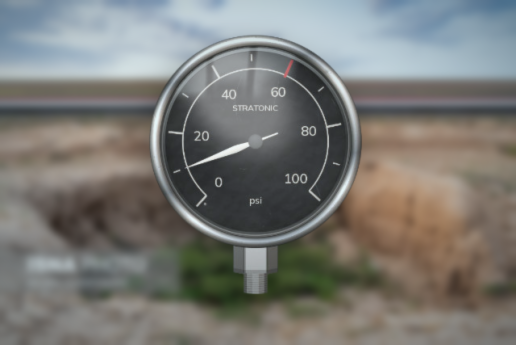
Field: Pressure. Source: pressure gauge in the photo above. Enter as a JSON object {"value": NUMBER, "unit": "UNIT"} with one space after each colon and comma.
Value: {"value": 10, "unit": "psi"}
